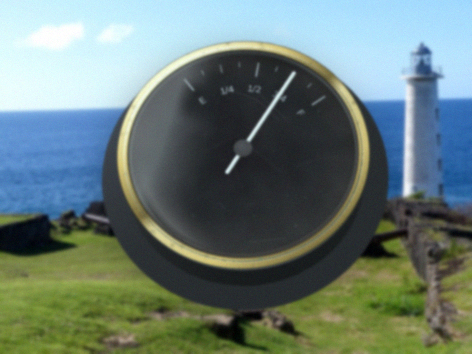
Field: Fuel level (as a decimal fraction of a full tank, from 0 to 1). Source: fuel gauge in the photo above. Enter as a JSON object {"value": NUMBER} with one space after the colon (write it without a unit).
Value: {"value": 0.75}
